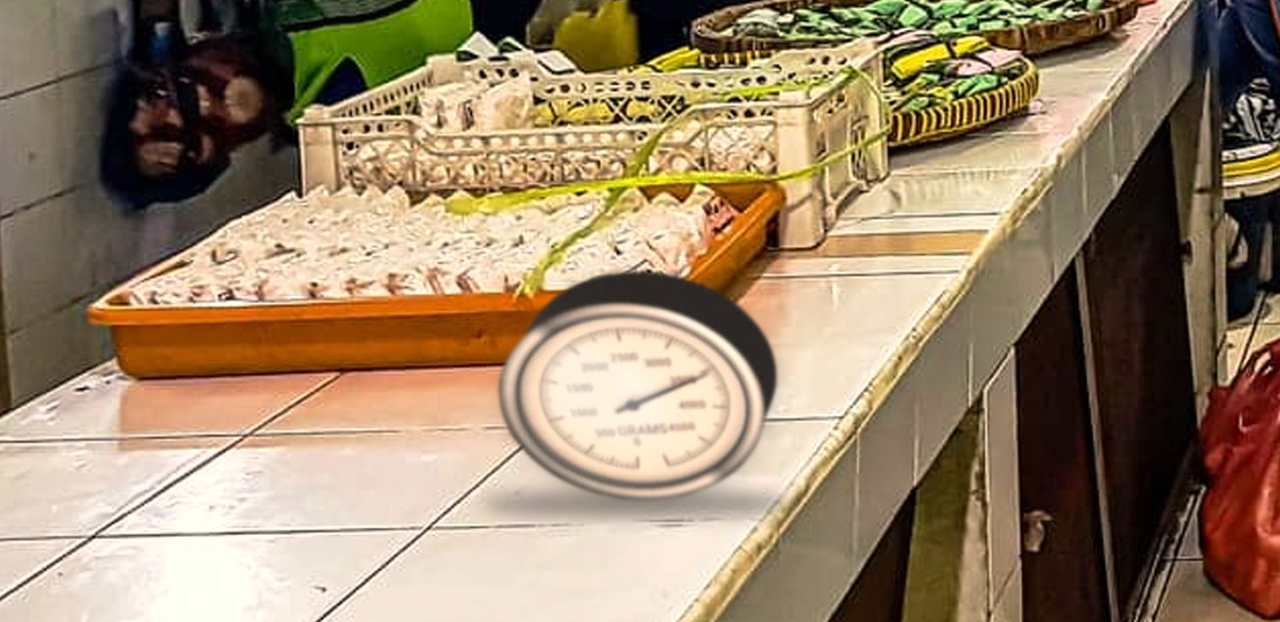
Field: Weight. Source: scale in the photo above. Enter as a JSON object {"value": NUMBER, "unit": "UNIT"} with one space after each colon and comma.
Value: {"value": 3500, "unit": "g"}
